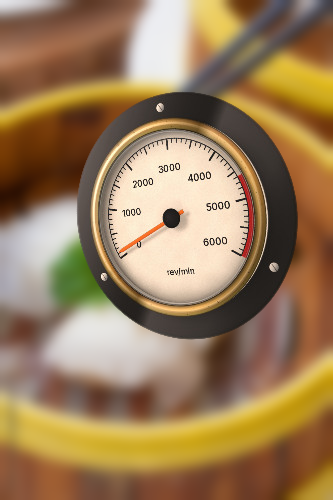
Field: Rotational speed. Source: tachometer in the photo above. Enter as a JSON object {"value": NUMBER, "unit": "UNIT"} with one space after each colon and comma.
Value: {"value": 100, "unit": "rpm"}
